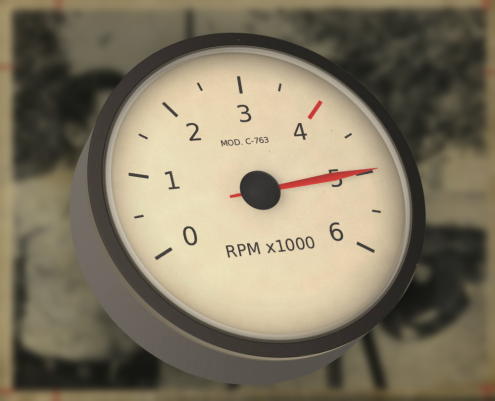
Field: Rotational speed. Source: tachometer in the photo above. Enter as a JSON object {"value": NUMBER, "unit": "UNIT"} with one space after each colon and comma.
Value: {"value": 5000, "unit": "rpm"}
